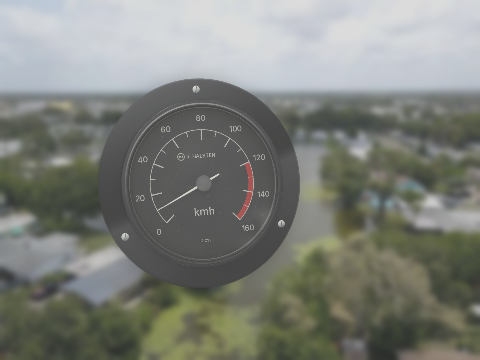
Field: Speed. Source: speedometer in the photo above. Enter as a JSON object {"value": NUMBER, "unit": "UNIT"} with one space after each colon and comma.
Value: {"value": 10, "unit": "km/h"}
